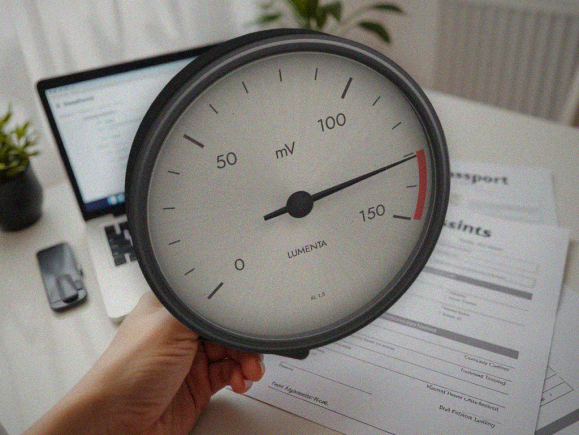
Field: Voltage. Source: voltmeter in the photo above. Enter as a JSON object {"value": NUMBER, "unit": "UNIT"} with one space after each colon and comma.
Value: {"value": 130, "unit": "mV"}
